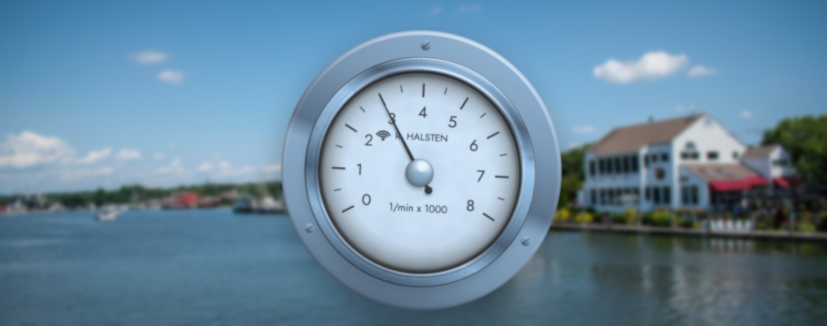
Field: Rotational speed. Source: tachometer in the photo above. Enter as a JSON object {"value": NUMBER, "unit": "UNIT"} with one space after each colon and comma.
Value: {"value": 3000, "unit": "rpm"}
